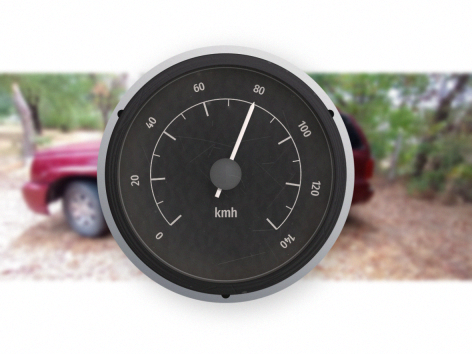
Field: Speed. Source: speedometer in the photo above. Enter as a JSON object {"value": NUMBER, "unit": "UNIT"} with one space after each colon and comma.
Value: {"value": 80, "unit": "km/h"}
